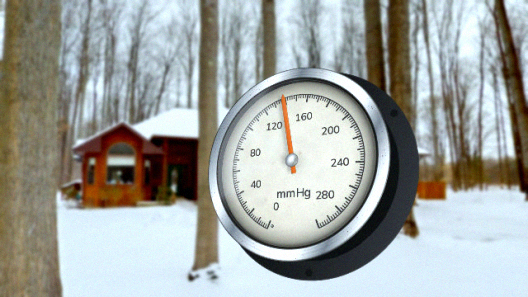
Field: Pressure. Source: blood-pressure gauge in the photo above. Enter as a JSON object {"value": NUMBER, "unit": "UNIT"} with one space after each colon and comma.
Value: {"value": 140, "unit": "mmHg"}
